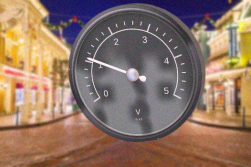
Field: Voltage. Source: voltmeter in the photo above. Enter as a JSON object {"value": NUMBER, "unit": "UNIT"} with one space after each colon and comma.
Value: {"value": 1.1, "unit": "V"}
